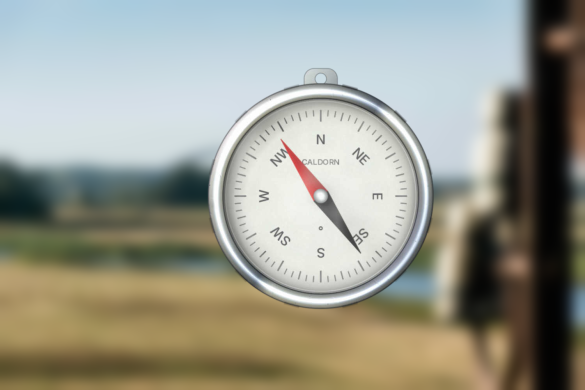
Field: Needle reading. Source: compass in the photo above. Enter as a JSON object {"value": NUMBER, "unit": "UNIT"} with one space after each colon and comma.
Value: {"value": 325, "unit": "°"}
